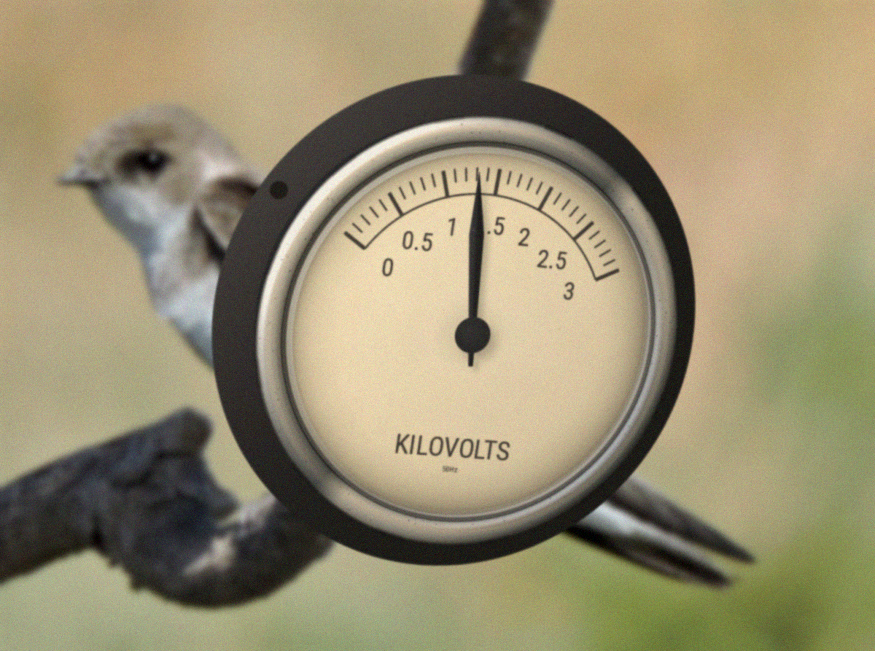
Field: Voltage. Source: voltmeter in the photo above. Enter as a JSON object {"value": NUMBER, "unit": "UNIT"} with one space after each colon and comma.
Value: {"value": 1.3, "unit": "kV"}
